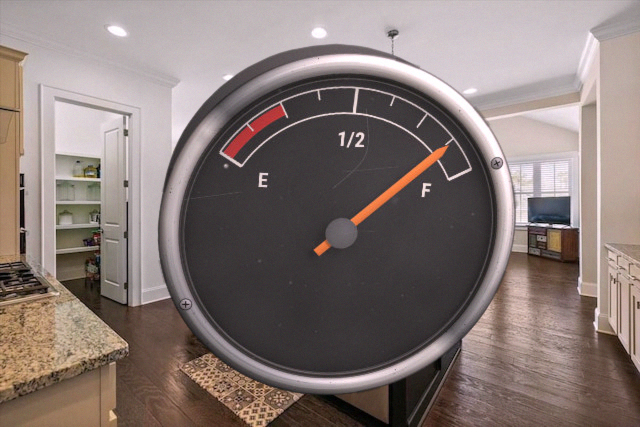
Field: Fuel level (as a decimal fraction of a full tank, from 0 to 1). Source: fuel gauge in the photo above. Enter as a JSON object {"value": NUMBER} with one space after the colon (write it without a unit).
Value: {"value": 0.875}
